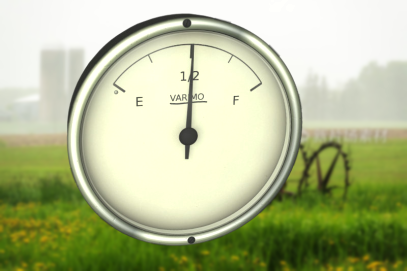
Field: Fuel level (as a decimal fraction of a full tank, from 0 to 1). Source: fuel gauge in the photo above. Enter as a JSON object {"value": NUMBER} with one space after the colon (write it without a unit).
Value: {"value": 0.5}
